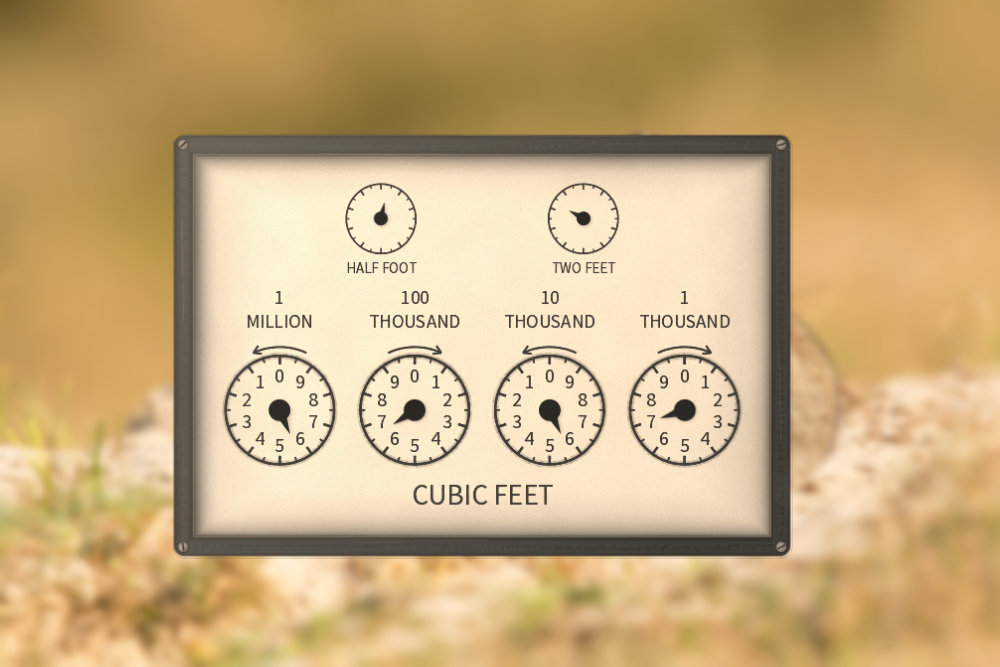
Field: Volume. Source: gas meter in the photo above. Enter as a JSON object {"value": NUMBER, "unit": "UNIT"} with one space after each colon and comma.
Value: {"value": 565700, "unit": "ft³"}
